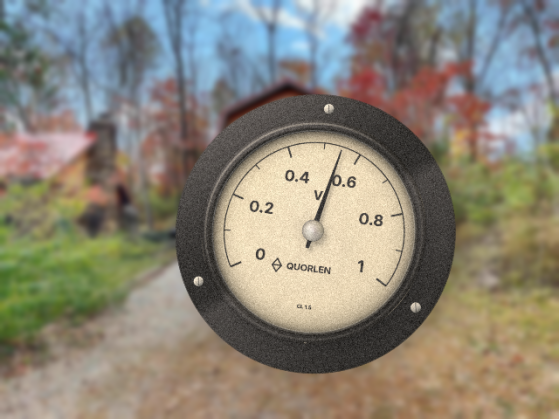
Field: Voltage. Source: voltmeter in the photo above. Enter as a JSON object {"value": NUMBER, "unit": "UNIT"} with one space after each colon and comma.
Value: {"value": 0.55, "unit": "V"}
